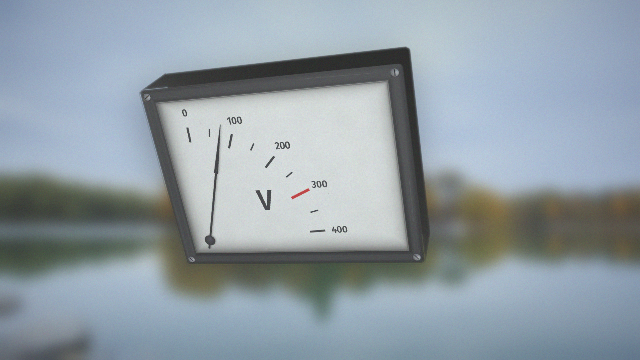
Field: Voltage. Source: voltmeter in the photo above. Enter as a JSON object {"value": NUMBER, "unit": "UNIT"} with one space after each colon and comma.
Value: {"value": 75, "unit": "V"}
